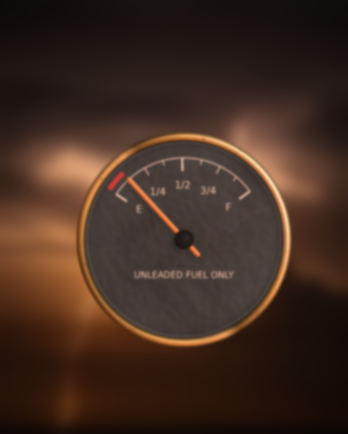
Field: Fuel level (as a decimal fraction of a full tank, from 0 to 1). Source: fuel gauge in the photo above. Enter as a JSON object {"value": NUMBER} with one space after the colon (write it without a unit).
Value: {"value": 0.125}
